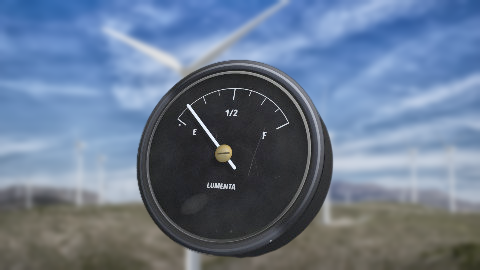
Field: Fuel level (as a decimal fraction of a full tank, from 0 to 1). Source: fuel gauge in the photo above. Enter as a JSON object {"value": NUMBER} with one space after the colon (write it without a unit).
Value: {"value": 0.125}
